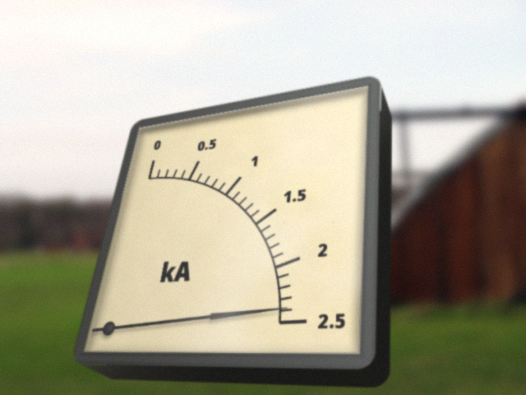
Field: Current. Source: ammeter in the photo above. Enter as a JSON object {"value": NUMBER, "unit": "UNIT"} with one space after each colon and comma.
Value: {"value": 2.4, "unit": "kA"}
